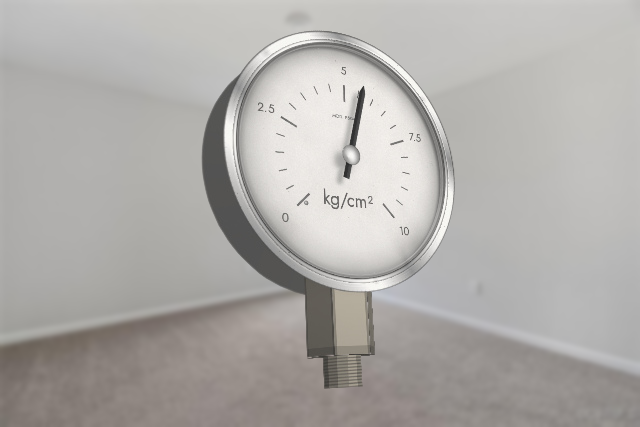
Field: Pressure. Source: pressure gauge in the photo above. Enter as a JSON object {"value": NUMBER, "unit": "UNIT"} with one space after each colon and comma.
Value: {"value": 5.5, "unit": "kg/cm²"}
